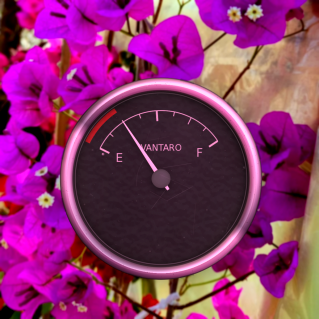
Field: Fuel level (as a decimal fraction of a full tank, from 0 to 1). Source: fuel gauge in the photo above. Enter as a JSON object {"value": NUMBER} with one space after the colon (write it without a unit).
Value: {"value": 0.25}
